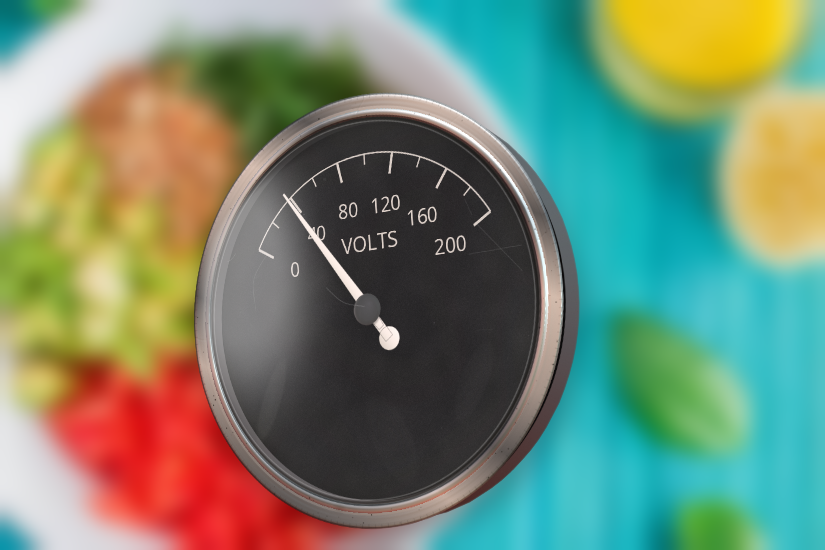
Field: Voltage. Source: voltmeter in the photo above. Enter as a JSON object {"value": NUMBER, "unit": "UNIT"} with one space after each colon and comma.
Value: {"value": 40, "unit": "V"}
